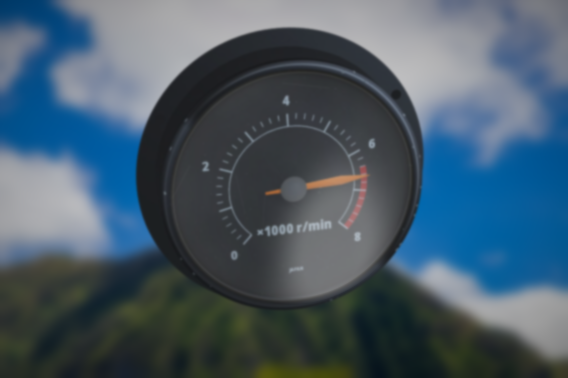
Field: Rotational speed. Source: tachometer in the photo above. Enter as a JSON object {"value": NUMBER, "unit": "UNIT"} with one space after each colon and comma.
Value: {"value": 6600, "unit": "rpm"}
